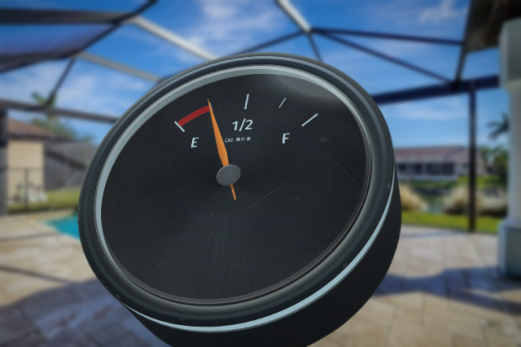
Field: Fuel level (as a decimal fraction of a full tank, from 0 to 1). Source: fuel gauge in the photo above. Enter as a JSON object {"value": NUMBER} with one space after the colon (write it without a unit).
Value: {"value": 0.25}
